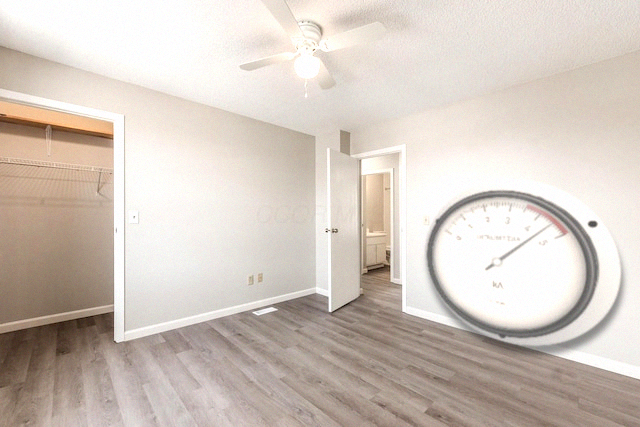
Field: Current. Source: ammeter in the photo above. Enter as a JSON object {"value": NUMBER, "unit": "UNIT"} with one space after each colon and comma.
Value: {"value": 4.5, "unit": "kA"}
